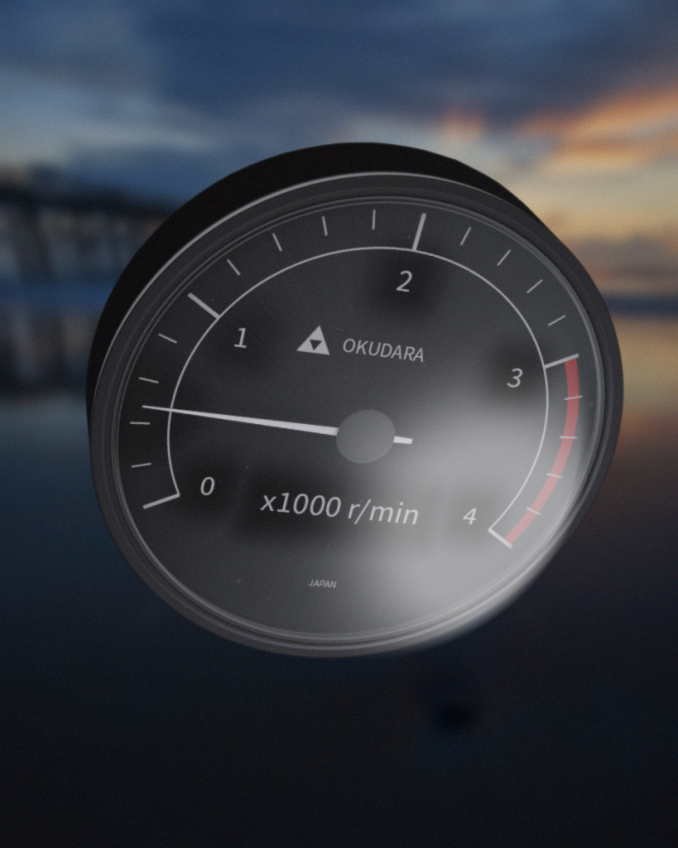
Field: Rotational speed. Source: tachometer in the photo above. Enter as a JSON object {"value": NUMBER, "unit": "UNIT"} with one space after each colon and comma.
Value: {"value": 500, "unit": "rpm"}
